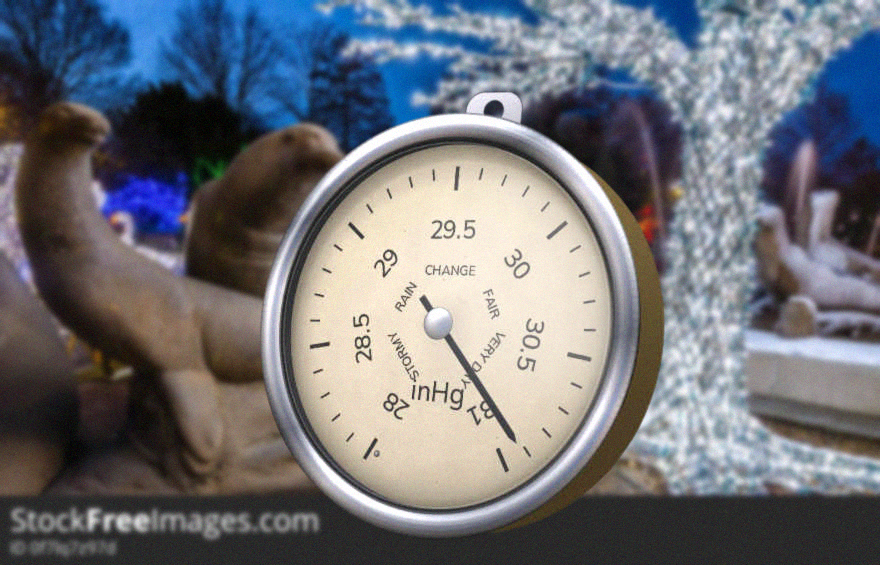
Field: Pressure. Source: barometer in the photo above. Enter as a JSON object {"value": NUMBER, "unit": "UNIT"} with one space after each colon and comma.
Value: {"value": 30.9, "unit": "inHg"}
